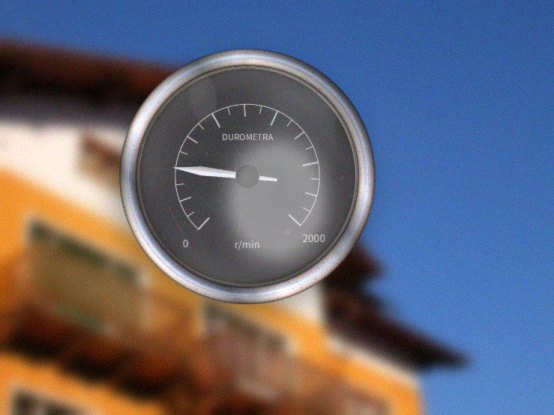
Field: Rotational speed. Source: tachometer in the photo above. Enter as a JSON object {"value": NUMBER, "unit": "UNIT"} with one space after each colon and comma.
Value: {"value": 400, "unit": "rpm"}
